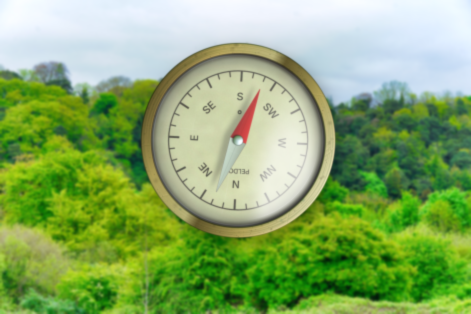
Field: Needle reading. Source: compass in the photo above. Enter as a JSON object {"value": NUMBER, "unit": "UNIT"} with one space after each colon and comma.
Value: {"value": 200, "unit": "°"}
